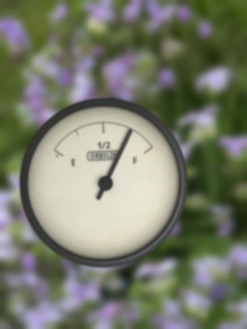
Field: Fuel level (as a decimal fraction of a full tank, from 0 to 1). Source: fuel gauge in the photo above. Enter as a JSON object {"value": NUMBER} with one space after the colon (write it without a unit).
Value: {"value": 0.75}
